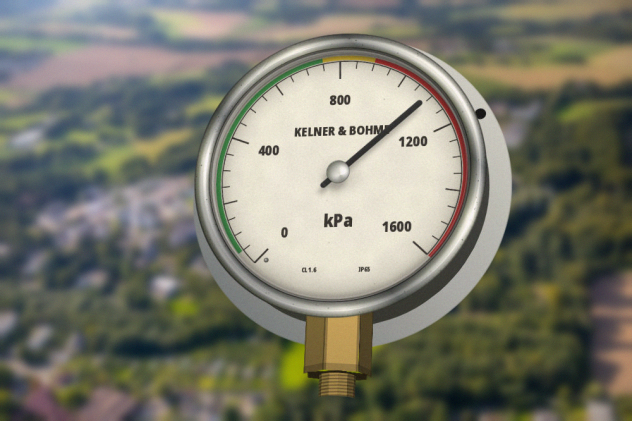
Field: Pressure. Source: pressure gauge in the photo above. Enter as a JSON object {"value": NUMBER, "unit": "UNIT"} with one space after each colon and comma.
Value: {"value": 1100, "unit": "kPa"}
